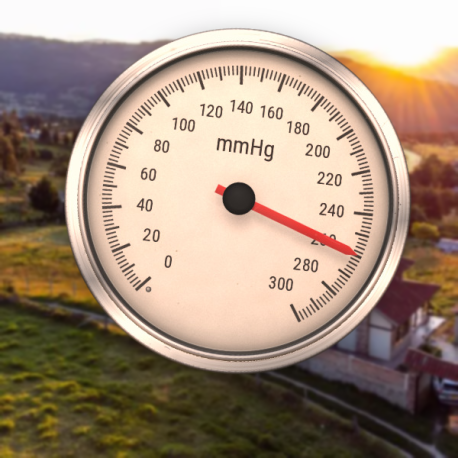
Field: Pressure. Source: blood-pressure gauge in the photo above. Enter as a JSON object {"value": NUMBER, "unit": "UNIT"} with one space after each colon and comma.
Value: {"value": 260, "unit": "mmHg"}
